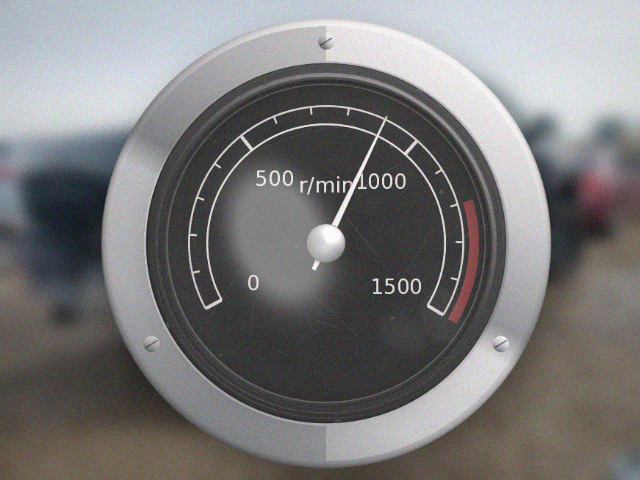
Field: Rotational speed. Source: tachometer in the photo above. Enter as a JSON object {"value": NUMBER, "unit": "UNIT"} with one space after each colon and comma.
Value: {"value": 900, "unit": "rpm"}
